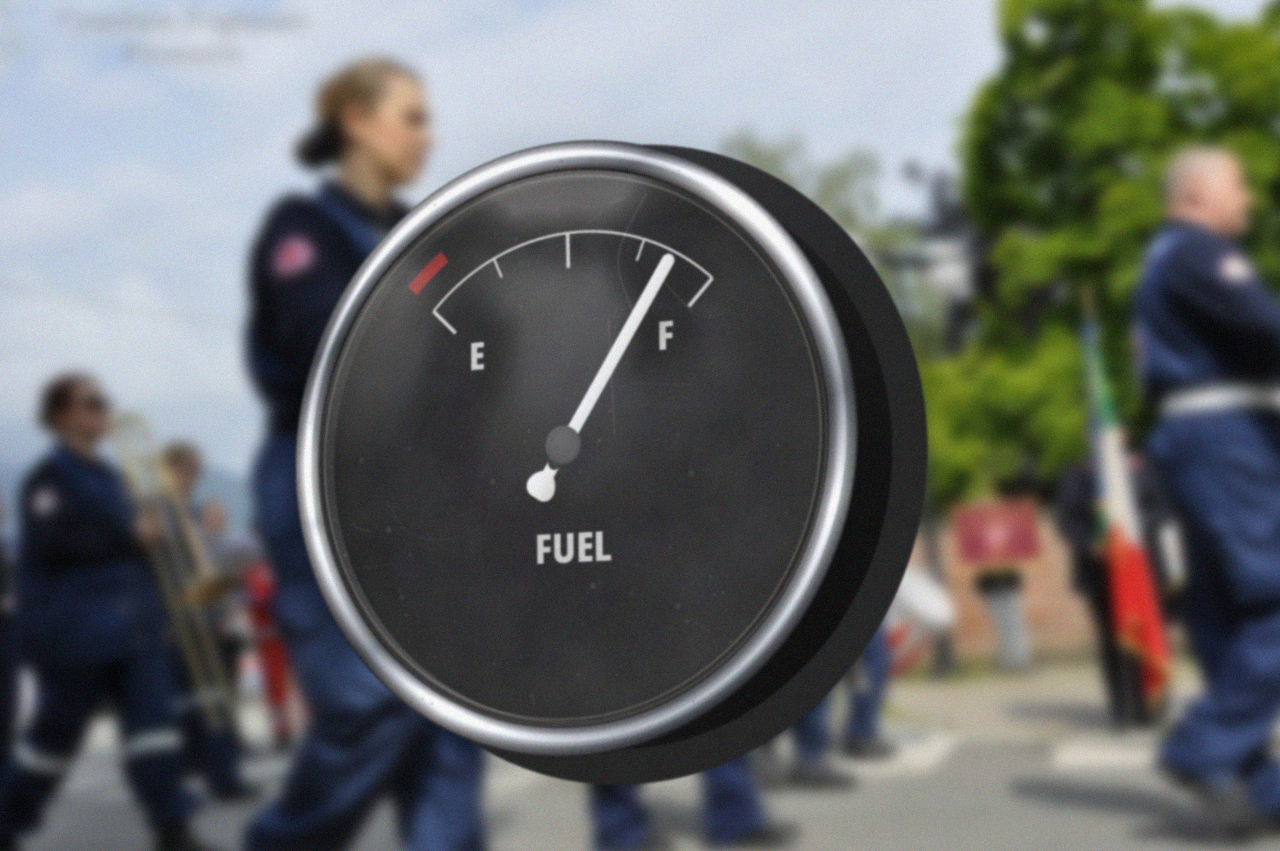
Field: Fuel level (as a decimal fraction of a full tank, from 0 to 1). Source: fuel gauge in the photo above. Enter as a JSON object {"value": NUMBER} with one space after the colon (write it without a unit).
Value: {"value": 0.875}
